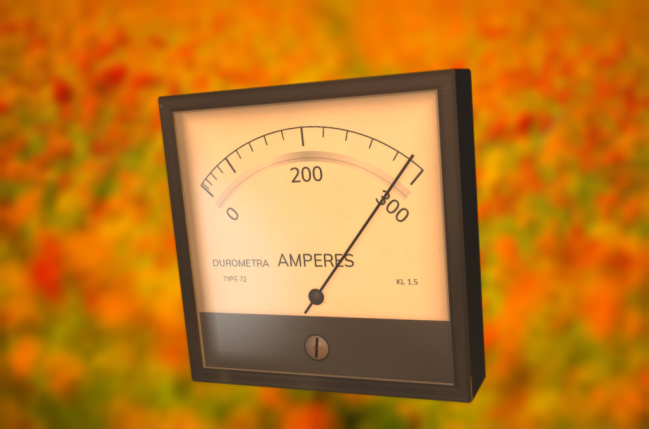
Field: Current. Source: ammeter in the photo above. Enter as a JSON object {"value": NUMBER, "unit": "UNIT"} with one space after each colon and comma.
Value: {"value": 290, "unit": "A"}
